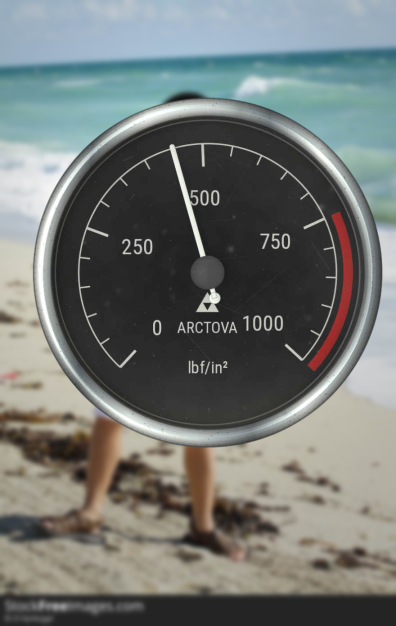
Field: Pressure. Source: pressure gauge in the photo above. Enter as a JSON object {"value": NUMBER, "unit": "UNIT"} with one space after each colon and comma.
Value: {"value": 450, "unit": "psi"}
